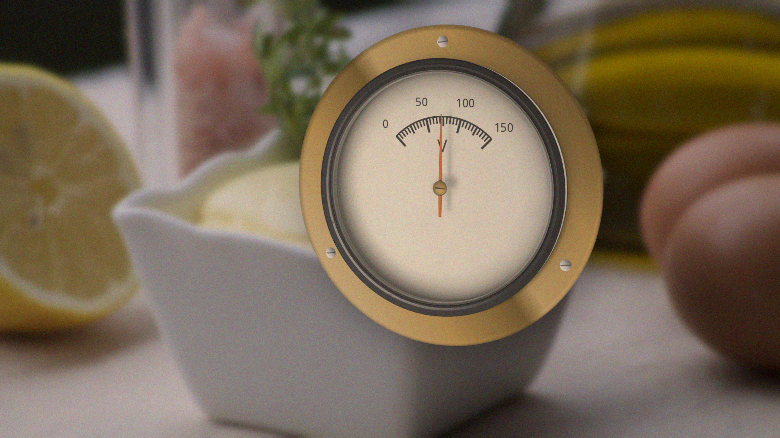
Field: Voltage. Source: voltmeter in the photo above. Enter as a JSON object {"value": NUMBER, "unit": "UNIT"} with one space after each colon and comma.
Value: {"value": 75, "unit": "V"}
